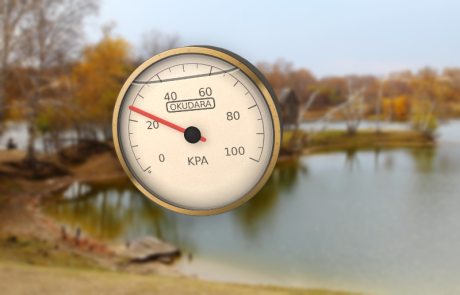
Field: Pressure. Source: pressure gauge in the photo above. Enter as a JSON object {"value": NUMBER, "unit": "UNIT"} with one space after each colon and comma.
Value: {"value": 25, "unit": "kPa"}
